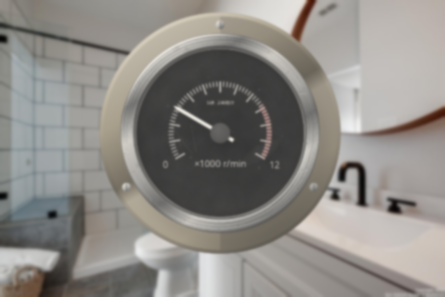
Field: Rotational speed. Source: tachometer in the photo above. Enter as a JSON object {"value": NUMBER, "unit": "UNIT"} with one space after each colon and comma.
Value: {"value": 3000, "unit": "rpm"}
